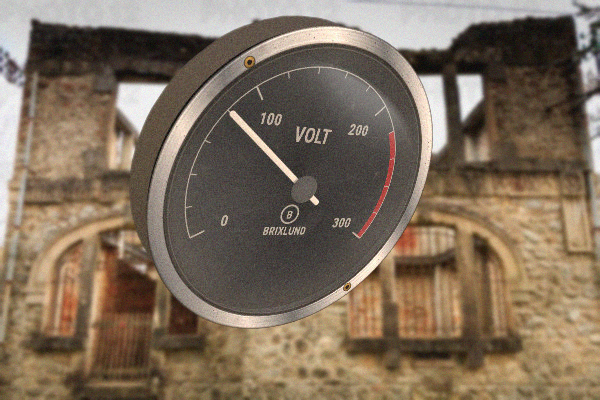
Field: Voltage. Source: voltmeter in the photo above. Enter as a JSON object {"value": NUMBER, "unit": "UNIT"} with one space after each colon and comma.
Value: {"value": 80, "unit": "V"}
